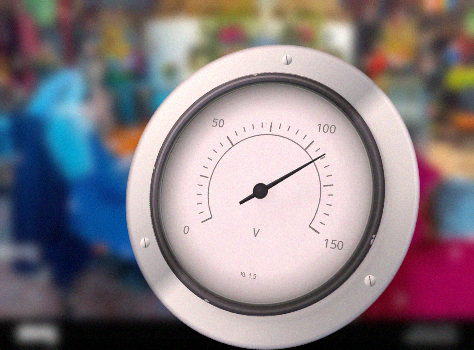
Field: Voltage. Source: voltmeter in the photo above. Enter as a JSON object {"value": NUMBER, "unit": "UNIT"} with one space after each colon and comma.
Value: {"value": 110, "unit": "V"}
